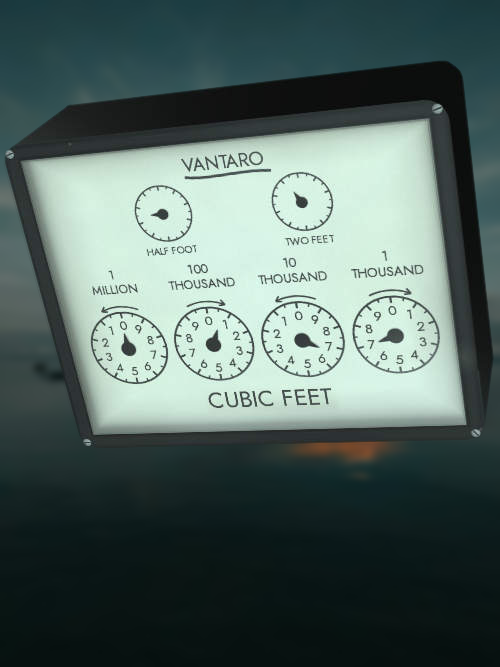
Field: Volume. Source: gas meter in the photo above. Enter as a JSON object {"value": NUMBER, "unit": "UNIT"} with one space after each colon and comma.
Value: {"value": 6700, "unit": "ft³"}
